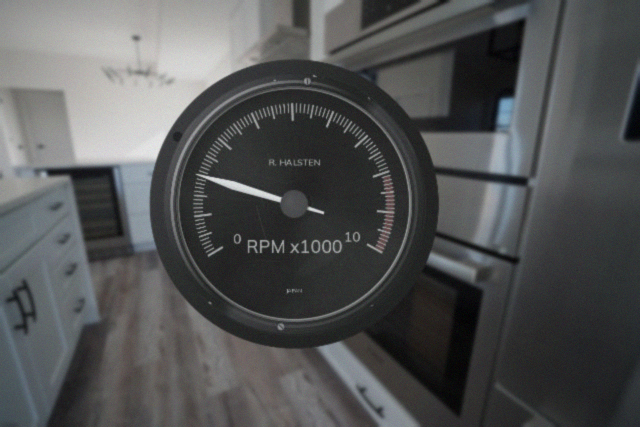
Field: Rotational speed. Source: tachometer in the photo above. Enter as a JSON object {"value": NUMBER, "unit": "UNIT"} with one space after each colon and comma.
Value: {"value": 2000, "unit": "rpm"}
